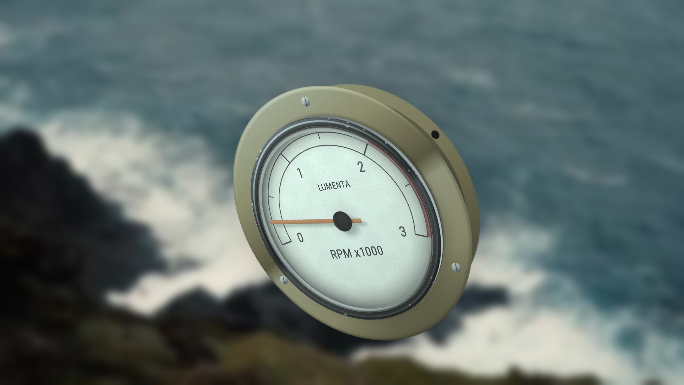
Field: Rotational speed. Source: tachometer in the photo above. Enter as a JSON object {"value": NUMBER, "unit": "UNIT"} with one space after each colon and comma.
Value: {"value": 250, "unit": "rpm"}
